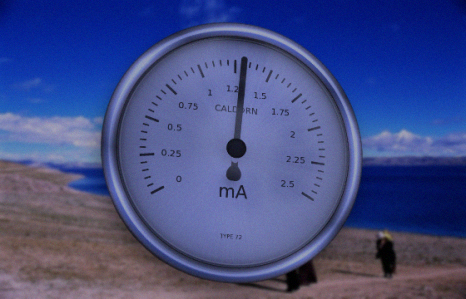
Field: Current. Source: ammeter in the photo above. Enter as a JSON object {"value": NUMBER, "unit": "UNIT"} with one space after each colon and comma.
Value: {"value": 1.3, "unit": "mA"}
